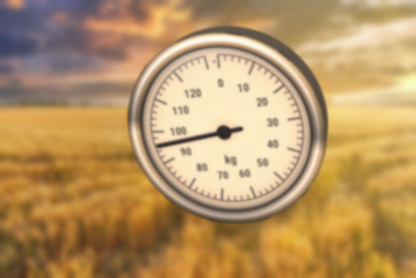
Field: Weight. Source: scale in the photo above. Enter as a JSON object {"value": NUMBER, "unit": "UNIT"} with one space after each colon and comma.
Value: {"value": 96, "unit": "kg"}
